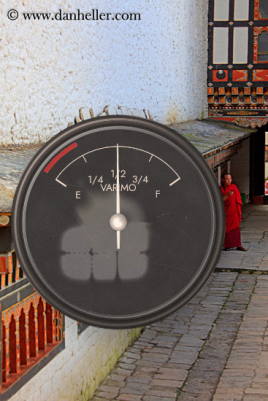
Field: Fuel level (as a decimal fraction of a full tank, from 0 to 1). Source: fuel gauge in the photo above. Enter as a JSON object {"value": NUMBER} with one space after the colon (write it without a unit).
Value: {"value": 0.5}
